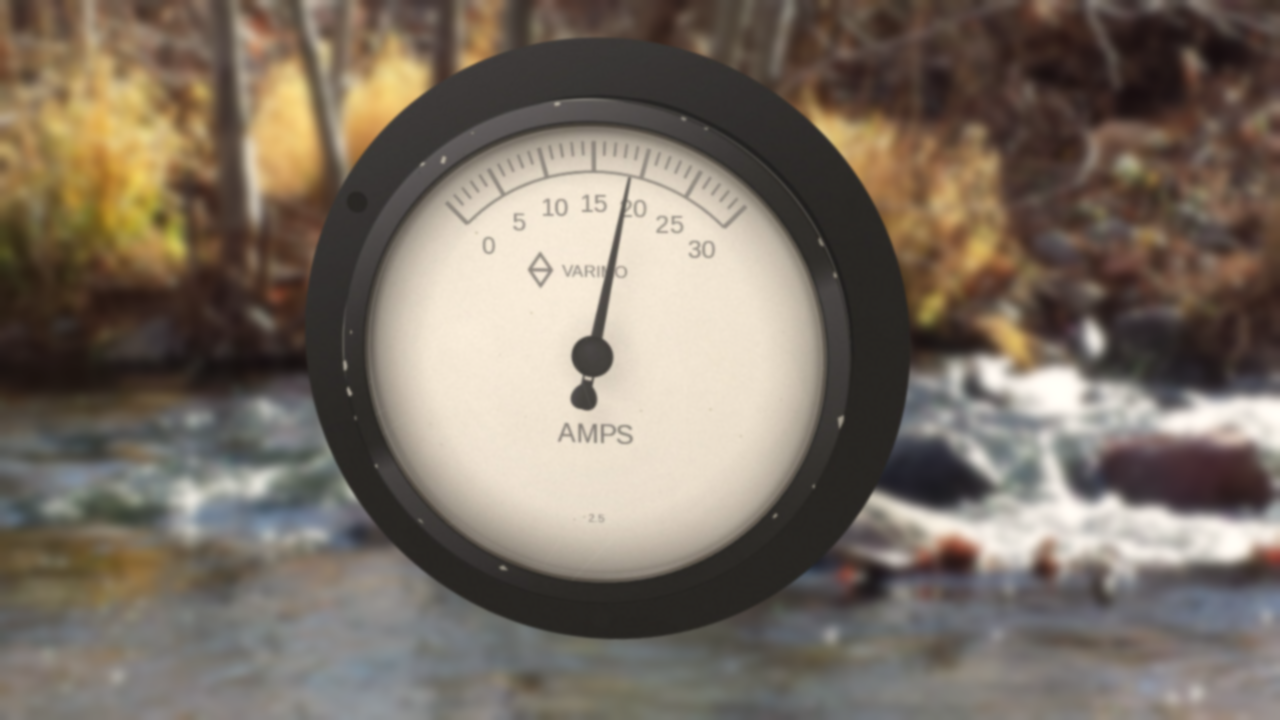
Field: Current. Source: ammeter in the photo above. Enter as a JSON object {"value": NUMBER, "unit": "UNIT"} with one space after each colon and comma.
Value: {"value": 19, "unit": "A"}
